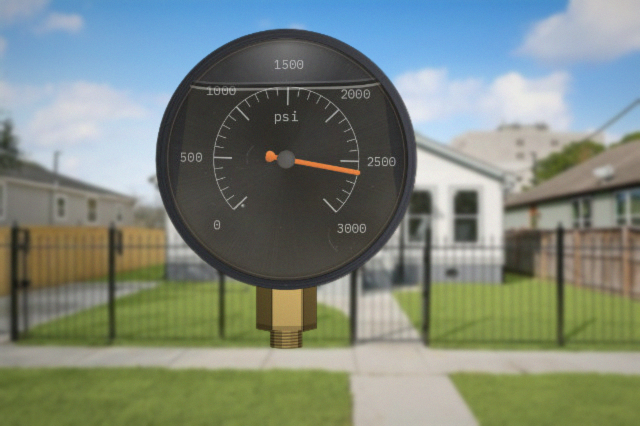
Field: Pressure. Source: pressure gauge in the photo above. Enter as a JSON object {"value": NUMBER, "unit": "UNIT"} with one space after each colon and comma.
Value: {"value": 2600, "unit": "psi"}
